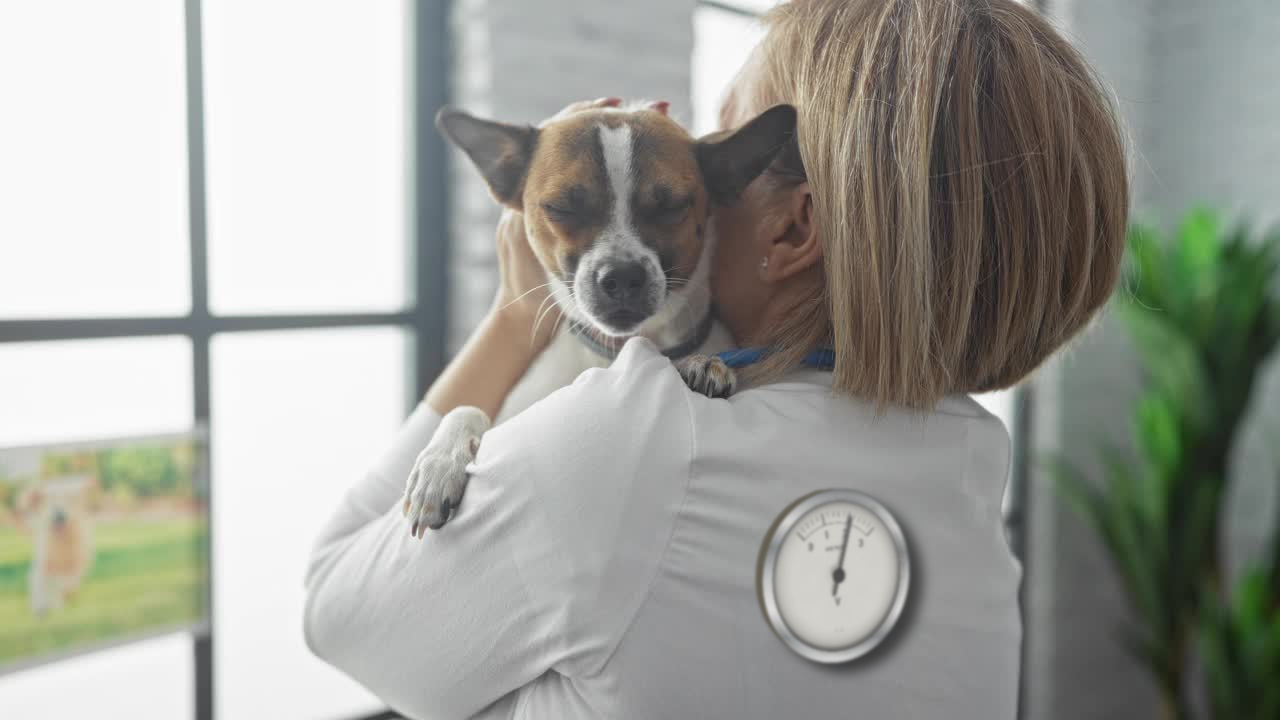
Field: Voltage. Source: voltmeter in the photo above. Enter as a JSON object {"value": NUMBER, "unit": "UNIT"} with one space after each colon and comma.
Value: {"value": 2, "unit": "V"}
